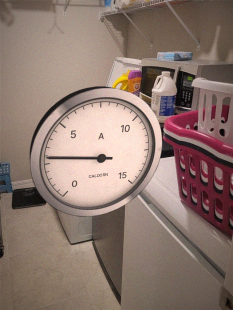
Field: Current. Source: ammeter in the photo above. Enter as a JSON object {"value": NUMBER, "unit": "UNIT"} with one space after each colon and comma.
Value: {"value": 3, "unit": "A"}
